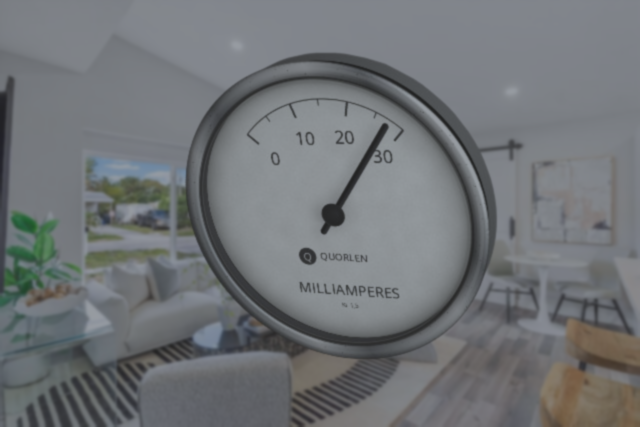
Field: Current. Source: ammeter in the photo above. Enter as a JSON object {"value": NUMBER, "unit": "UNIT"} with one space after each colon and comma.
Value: {"value": 27.5, "unit": "mA"}
